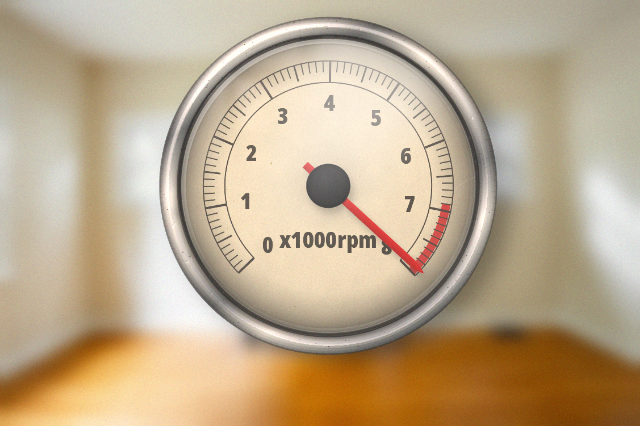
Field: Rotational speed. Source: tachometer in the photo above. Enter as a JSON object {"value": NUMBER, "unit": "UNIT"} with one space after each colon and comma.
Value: {"value": 7900, "unit": "rpm"}
